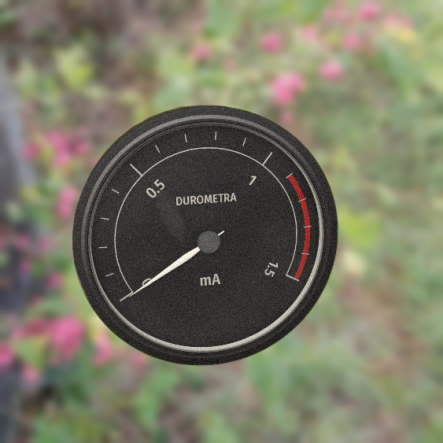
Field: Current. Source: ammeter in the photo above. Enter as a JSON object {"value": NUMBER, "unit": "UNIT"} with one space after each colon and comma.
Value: {"value": 0, "unit": "mA"}
